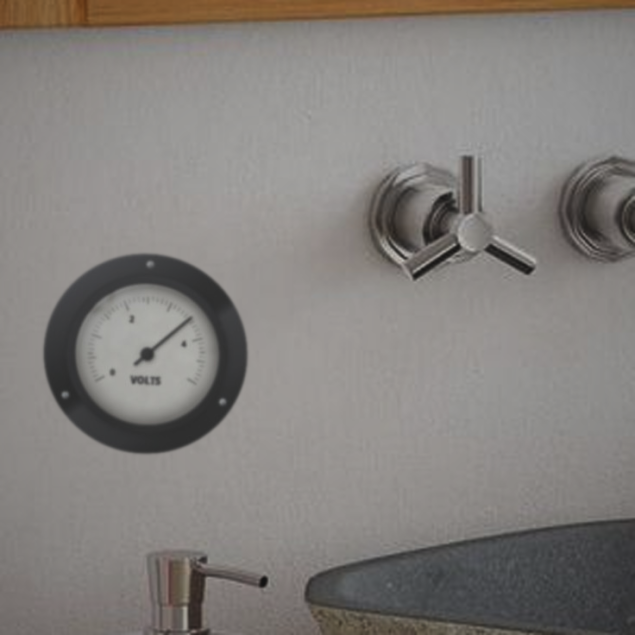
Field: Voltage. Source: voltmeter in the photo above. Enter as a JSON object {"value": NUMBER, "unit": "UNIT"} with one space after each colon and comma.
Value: {"value": 3.5, "unit": "V"}
